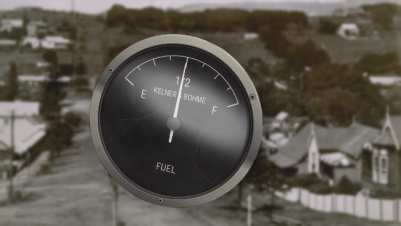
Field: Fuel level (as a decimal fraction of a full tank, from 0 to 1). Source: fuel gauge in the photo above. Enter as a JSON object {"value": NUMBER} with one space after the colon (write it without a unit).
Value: {"value": 0.5}
